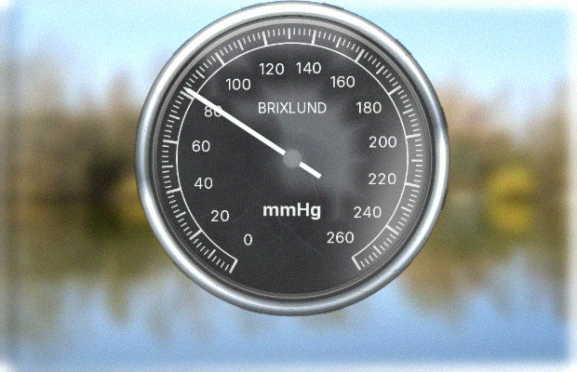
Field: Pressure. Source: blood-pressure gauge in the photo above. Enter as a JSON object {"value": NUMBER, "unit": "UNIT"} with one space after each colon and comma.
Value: {"value": 82, "unit": "mmHg"}
